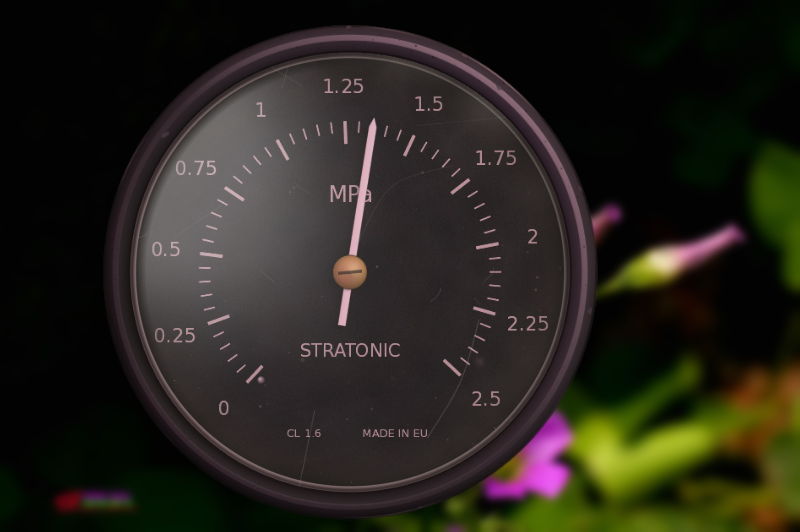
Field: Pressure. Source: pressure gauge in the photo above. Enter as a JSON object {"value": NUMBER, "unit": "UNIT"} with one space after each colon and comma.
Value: {"value": 1.35, "unit": "MPa"}
